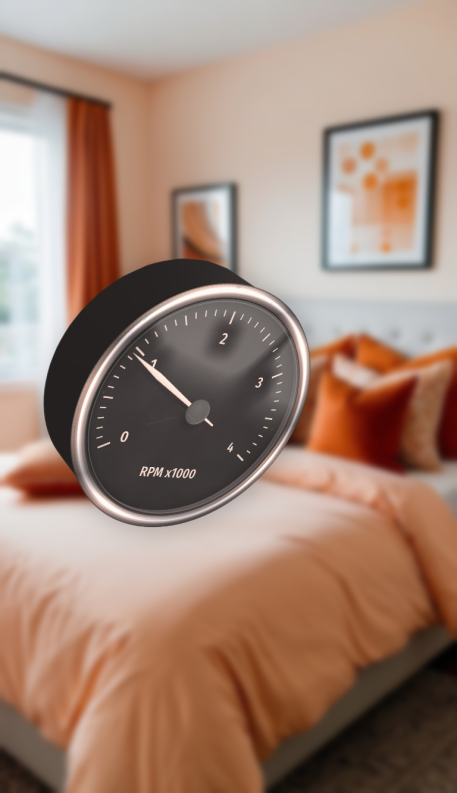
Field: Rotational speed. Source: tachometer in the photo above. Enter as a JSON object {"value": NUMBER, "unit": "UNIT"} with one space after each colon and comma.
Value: {"value": 950, "unit": "rpm"}
